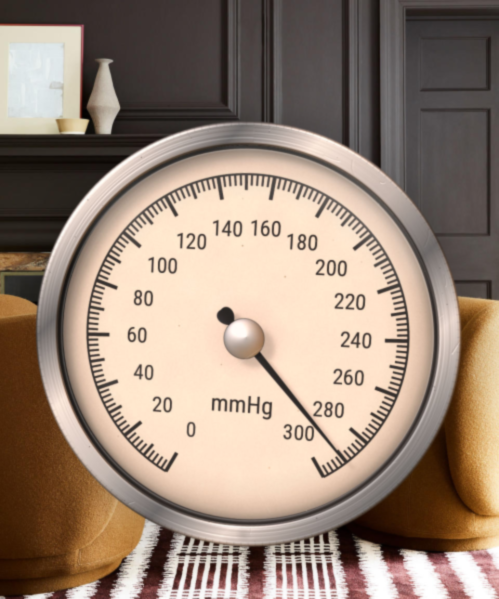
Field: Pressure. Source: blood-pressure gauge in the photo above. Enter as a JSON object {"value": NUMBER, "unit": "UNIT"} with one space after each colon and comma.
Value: {"value": 290, "unit": "mmHg"}
